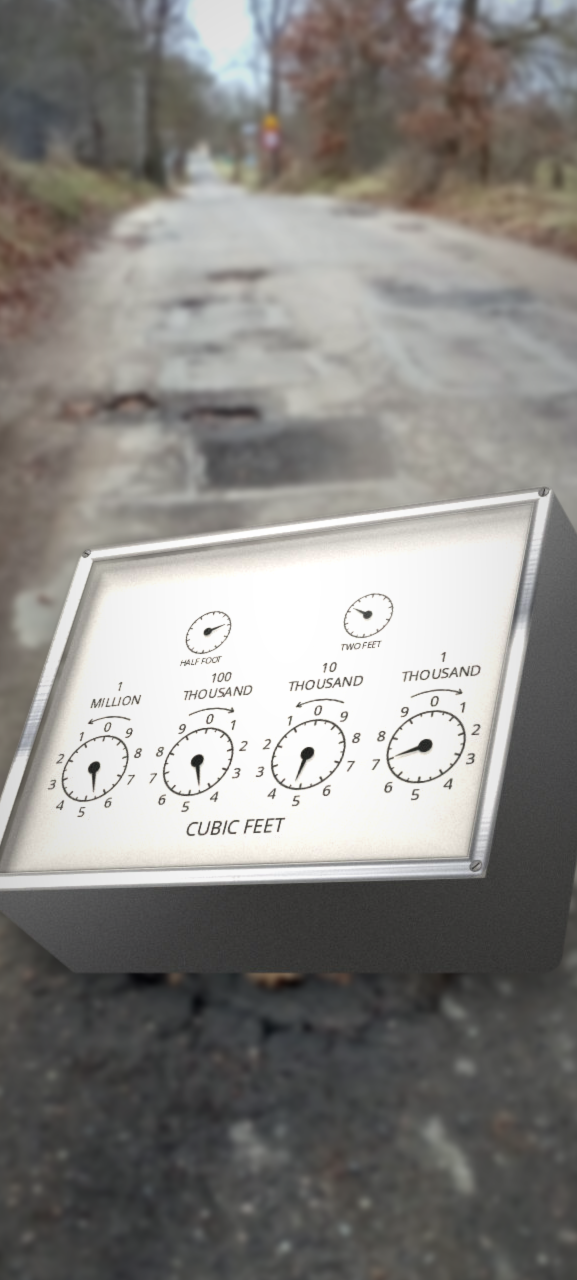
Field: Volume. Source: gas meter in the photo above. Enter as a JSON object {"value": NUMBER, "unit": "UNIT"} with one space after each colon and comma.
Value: {"value": 544700, "unit": "ft³"}
